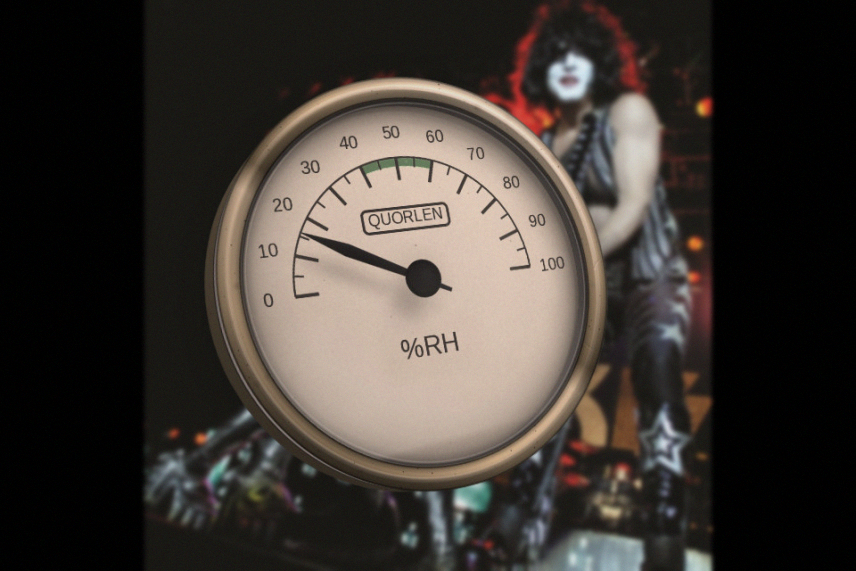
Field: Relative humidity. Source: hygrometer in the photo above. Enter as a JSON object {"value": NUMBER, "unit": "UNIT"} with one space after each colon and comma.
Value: {"value": 15, "unit": "%"}
